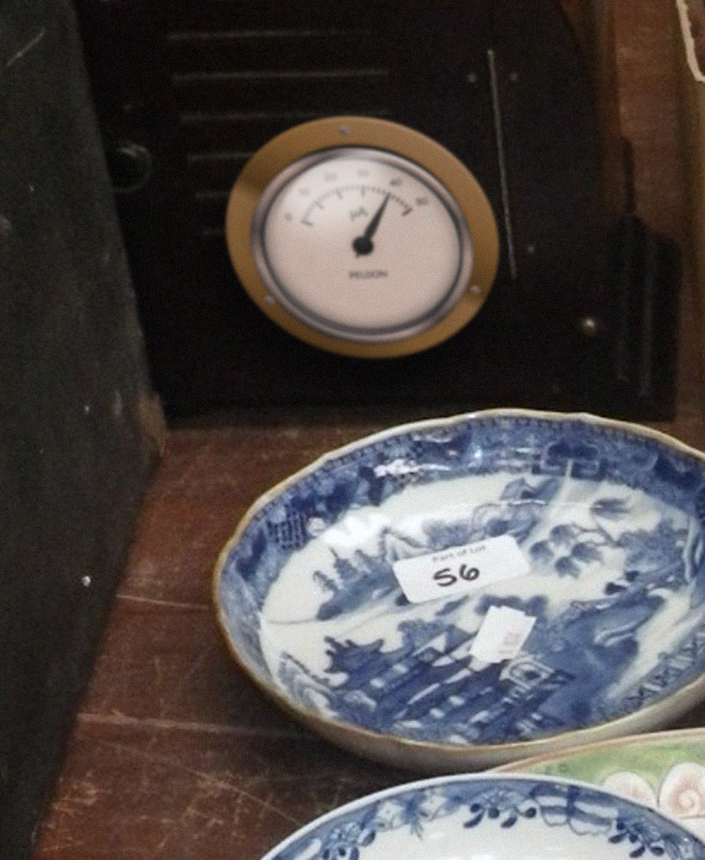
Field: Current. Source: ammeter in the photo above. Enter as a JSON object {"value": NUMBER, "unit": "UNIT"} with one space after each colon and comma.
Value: {"value": 40, "unit": "µA"}
